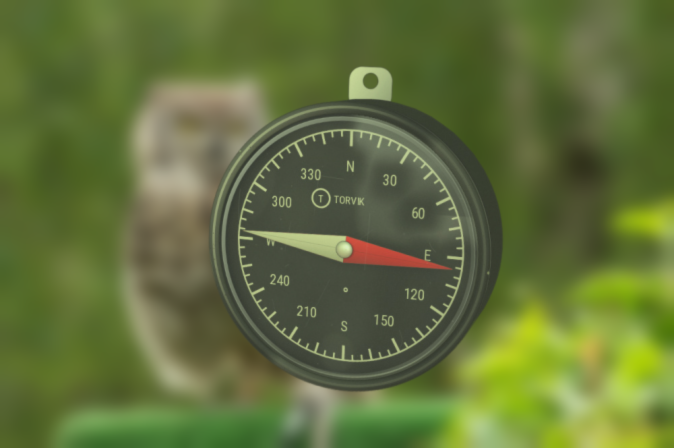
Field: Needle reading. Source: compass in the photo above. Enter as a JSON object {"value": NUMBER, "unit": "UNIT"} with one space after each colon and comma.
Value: {"value": 95, "unit": "°"}
